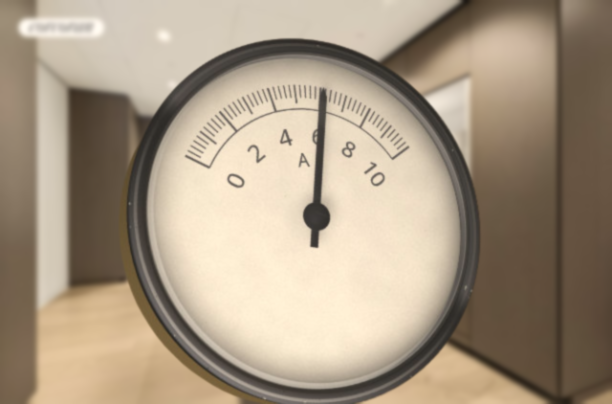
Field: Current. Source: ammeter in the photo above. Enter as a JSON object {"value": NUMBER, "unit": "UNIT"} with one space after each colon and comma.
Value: {"value": 6, "unit": "A"}
